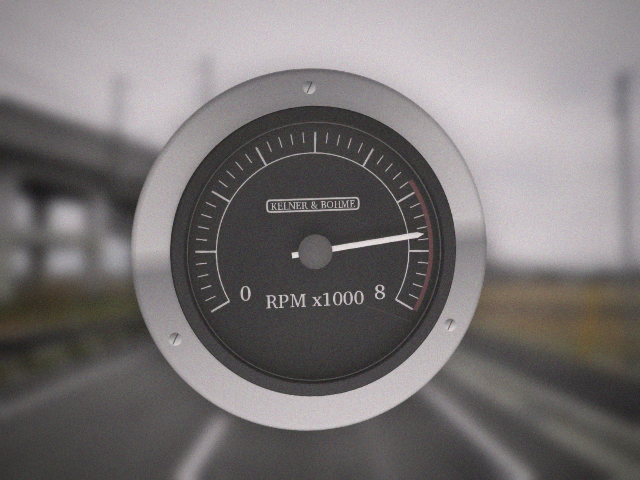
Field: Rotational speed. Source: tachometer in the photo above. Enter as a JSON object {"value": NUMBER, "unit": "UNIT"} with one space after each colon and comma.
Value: {"value": 6700, "unit": "rpm"}
